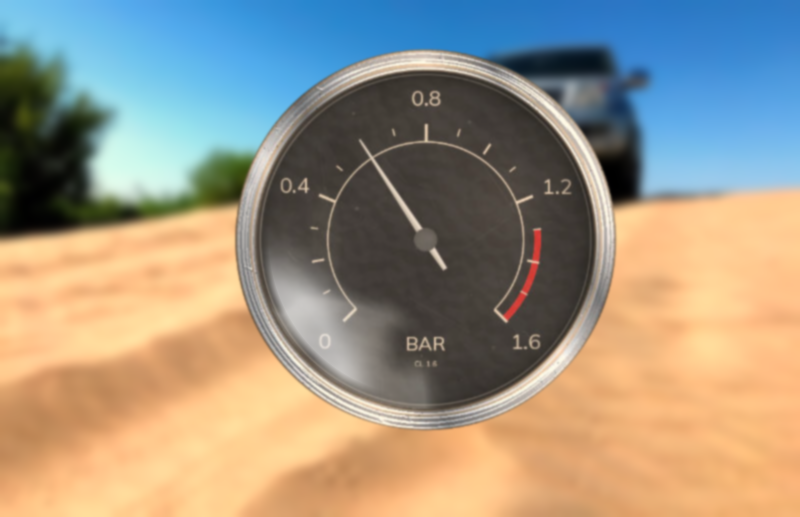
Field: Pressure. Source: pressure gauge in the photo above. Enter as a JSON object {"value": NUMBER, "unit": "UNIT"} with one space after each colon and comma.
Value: {"value": 0.6, "unit": "bar"}
